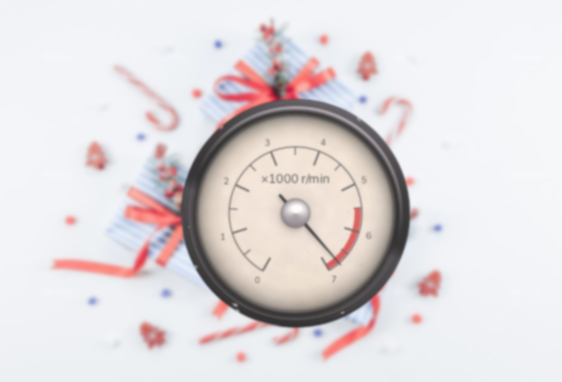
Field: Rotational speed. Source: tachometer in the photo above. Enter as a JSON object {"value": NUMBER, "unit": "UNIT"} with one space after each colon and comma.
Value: {"value": 6750, "unit": "rpm"}
